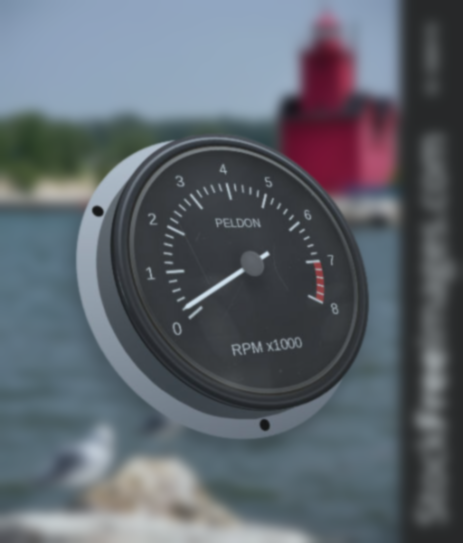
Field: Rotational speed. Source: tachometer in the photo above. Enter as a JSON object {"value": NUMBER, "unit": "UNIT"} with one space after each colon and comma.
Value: {"value": 200, "unit": "rpm"}
